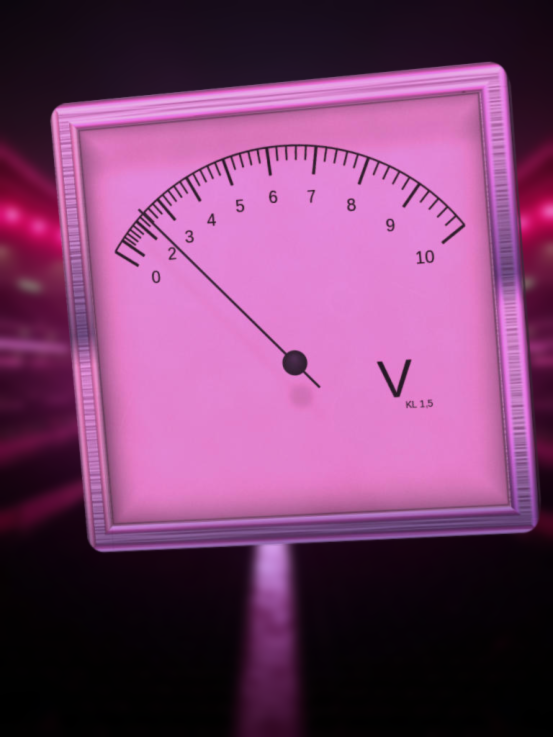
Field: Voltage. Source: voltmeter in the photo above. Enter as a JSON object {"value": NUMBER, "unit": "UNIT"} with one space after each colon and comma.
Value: {"value": 2.4, "unit": "V"}
